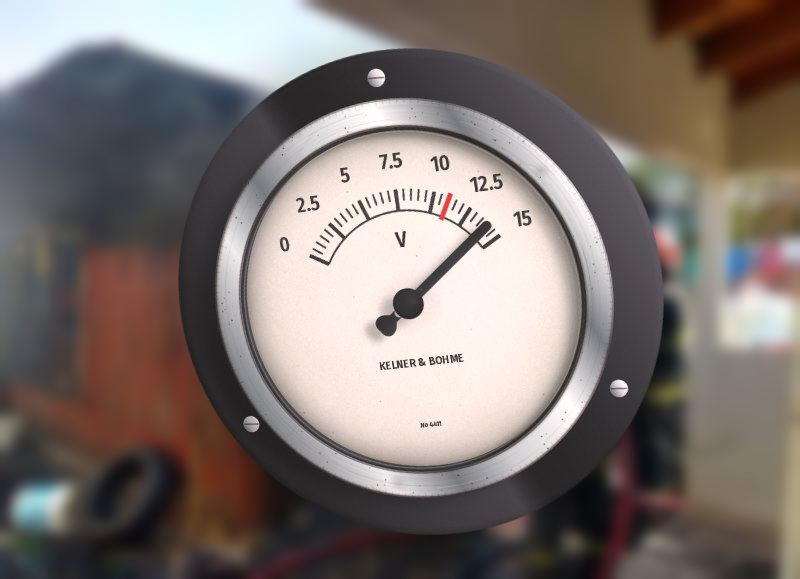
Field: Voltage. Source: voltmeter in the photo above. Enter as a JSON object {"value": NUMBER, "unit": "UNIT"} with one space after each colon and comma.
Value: {"value": 14, "unit": "V"}
